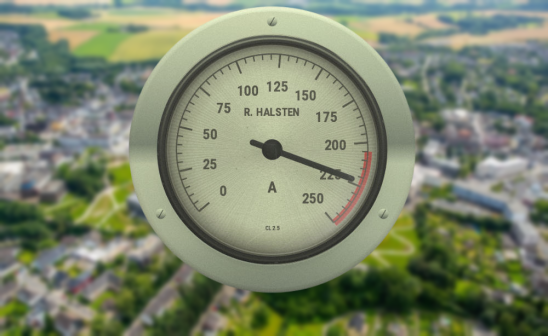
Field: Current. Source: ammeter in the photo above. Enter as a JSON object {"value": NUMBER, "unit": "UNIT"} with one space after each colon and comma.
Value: {"value": 222.5, "unit": "A"}
